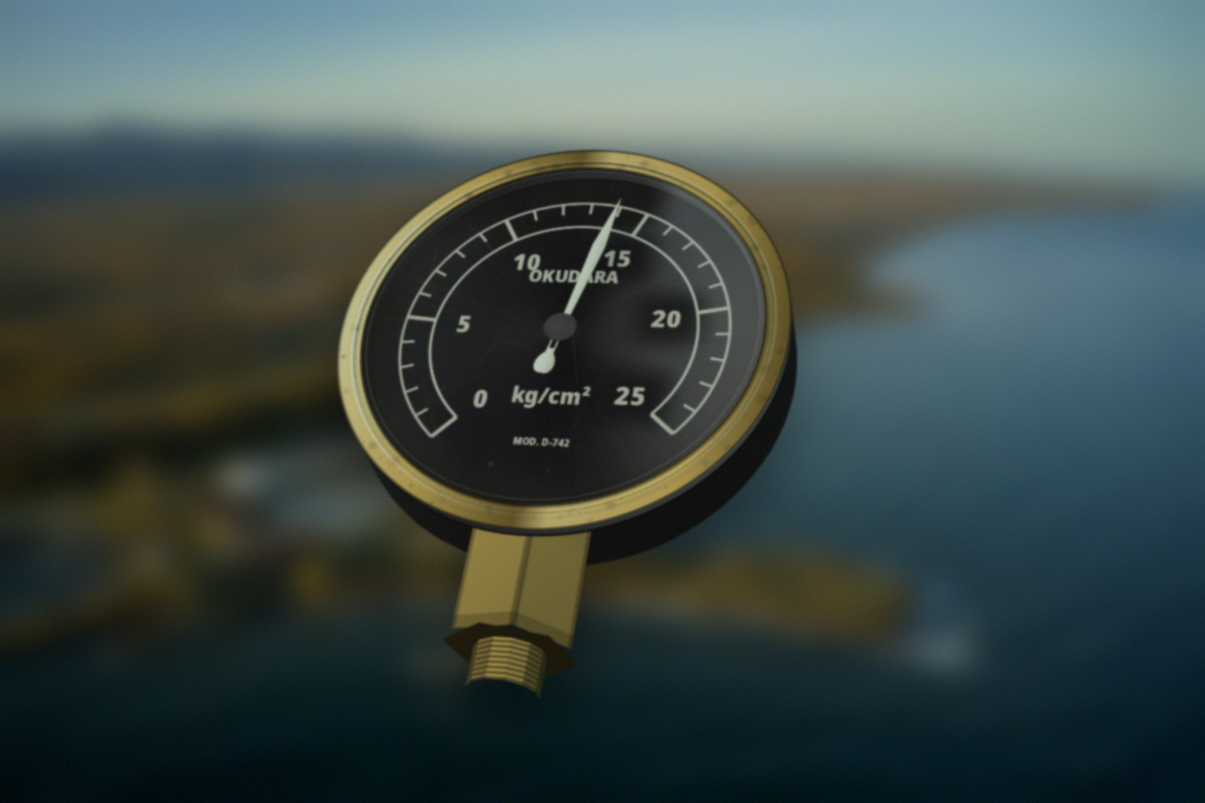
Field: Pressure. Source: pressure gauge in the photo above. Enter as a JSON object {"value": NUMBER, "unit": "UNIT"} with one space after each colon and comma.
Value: {"value": 14, "unit": "kg/cm²"}
